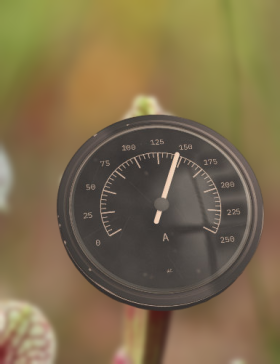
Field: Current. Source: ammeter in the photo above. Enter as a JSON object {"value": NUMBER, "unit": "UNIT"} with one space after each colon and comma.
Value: {"value": 145, "unit": "A"}
